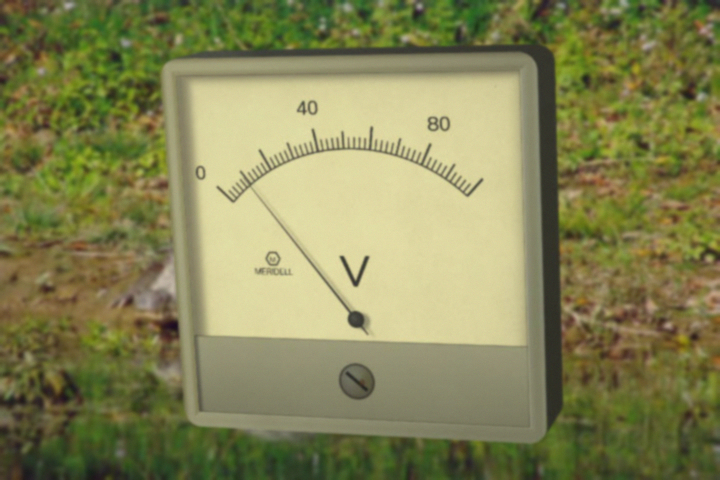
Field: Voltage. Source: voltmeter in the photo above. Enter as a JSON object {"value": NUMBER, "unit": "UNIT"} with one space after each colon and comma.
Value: {"value": 10, "unit": "V"}
